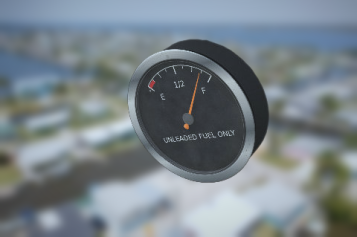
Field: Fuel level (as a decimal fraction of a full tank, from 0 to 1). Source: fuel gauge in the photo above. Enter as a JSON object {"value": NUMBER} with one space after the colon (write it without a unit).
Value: {"value": 0.875}
